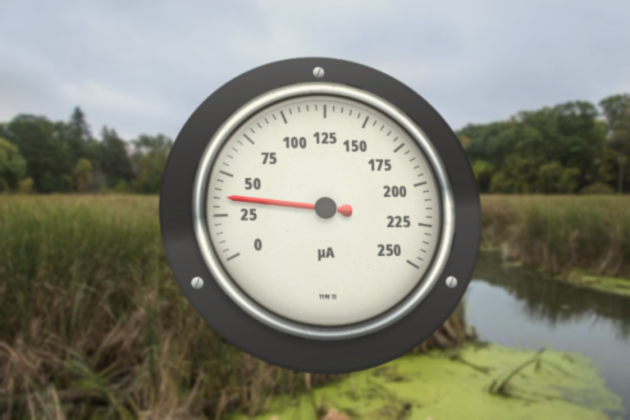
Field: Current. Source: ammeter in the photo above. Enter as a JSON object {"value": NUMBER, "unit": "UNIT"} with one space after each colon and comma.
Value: {"value": 35, "unit": "µA"}
